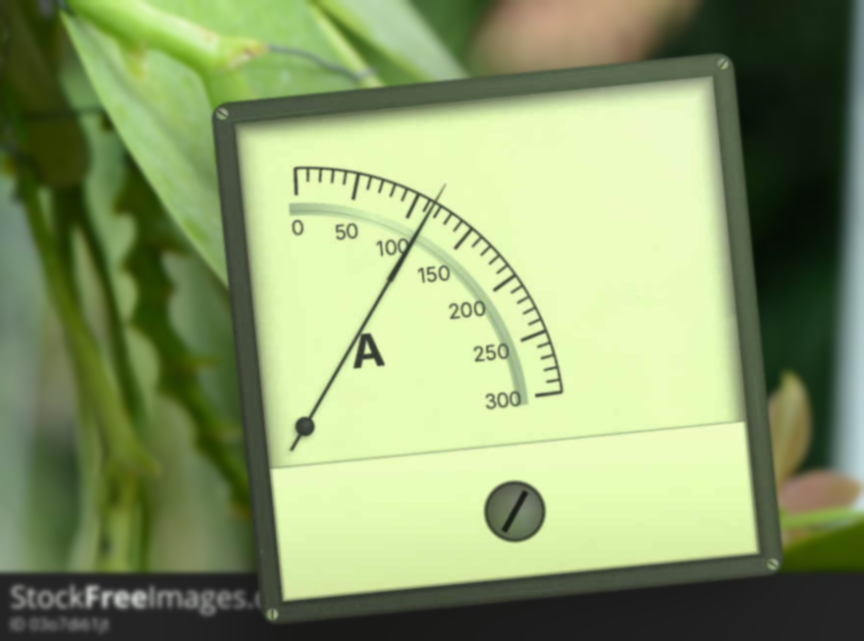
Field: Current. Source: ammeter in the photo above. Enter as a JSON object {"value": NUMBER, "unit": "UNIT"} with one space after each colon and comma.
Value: {"value": 115, "unit": "A"}
